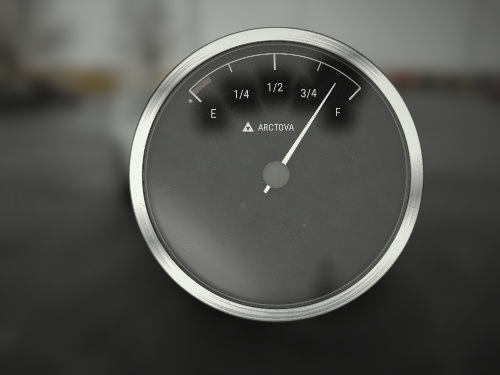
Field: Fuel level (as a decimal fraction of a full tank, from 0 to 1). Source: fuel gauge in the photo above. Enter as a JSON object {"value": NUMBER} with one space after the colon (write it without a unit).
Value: {"value": 0.875}
